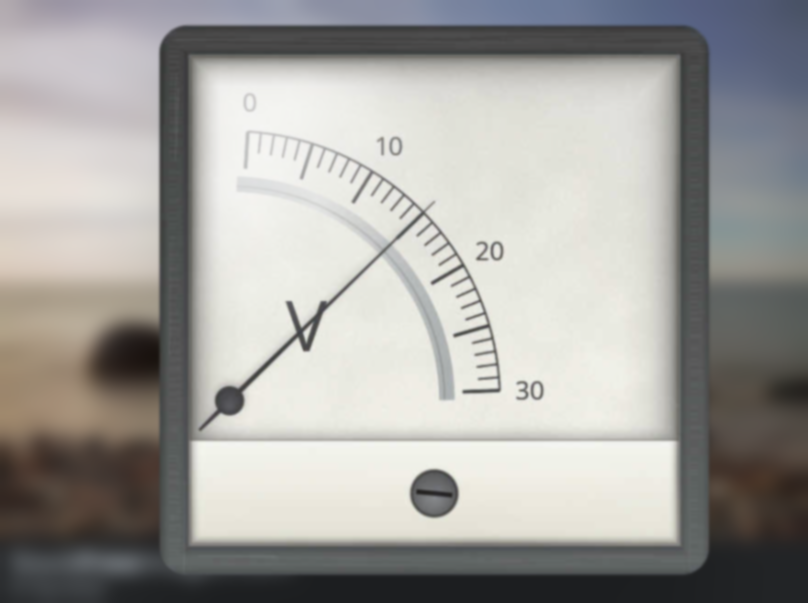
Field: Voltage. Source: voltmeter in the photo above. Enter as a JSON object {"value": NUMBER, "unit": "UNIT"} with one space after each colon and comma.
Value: {"value": 15, "unit": "V"}
